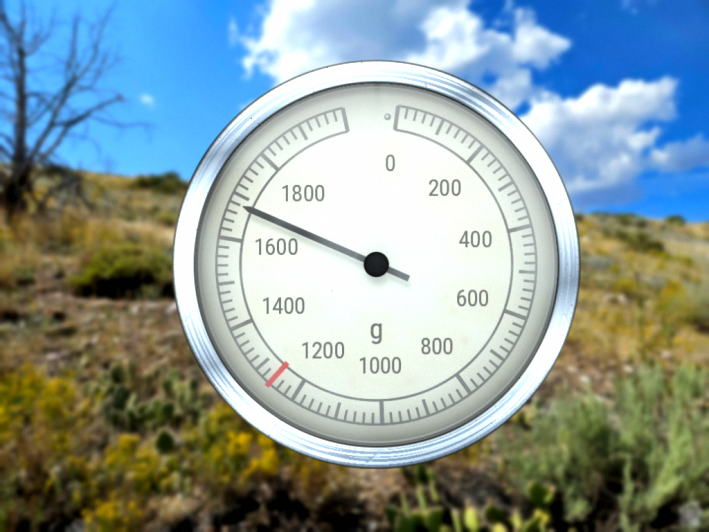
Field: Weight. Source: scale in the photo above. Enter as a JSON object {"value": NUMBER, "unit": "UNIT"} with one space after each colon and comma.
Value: {"value": 1680, "unit": "g"}
